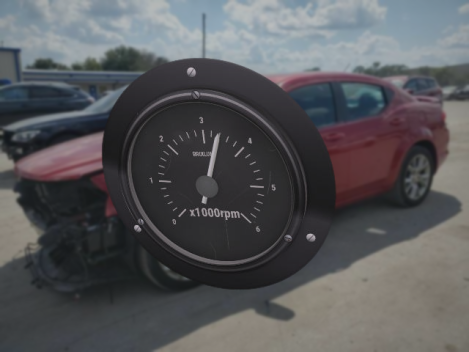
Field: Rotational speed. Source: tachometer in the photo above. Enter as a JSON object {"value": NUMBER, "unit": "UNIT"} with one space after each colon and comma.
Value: {"value": 3400, "unit": "rpm"}
